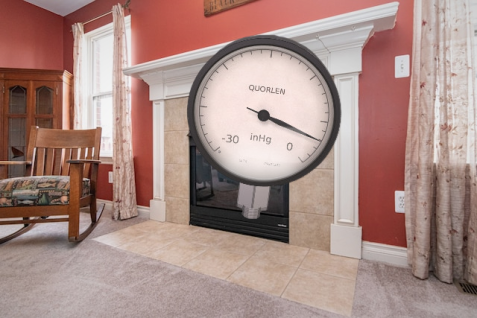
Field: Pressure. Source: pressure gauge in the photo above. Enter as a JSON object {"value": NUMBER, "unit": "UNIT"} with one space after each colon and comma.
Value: {"value": -3, "unit": "inHg"}
